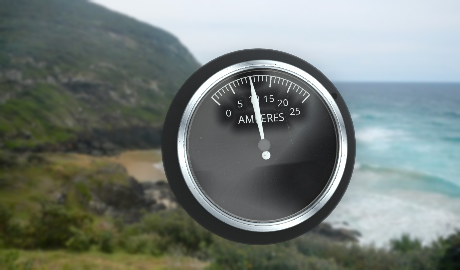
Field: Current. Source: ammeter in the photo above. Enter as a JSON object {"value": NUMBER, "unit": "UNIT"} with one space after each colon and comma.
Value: {"value": 10, "unit": "A"}
